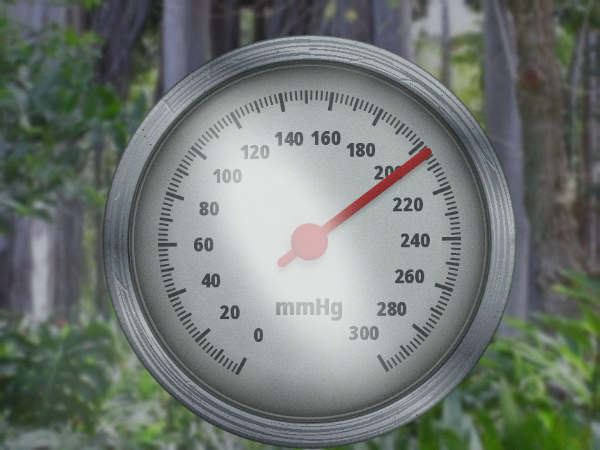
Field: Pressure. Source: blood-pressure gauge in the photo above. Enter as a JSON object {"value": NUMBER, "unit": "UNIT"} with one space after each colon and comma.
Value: {"value": 204, "unit": "mmHg"}
